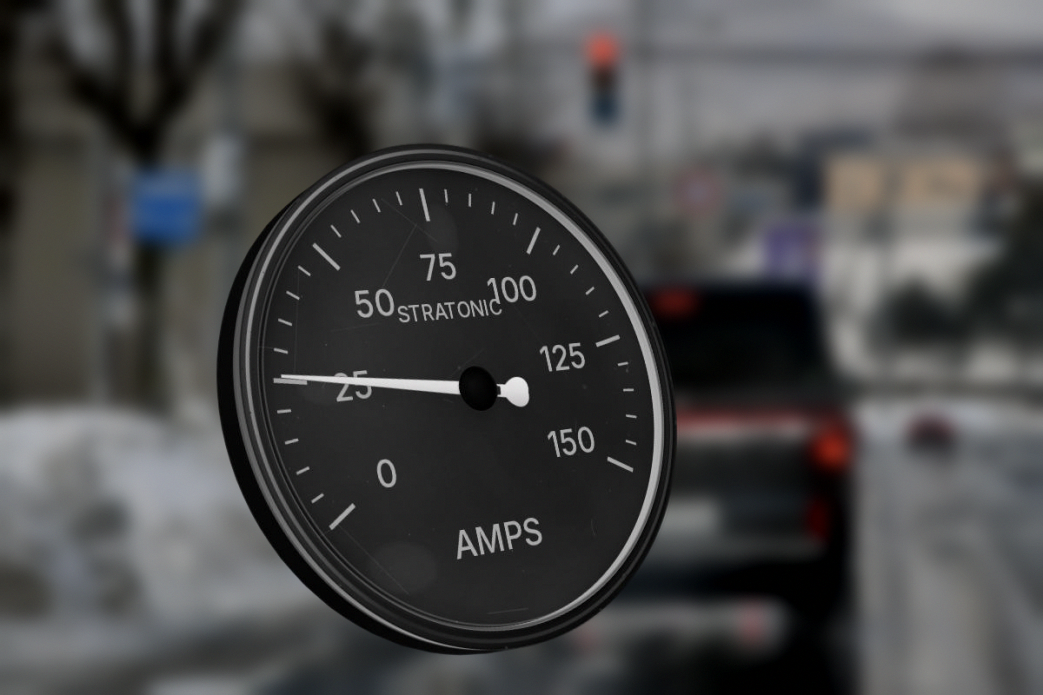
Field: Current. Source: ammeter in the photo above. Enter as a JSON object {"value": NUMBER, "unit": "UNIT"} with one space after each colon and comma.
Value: {"value": 25, "unit": "A"}
